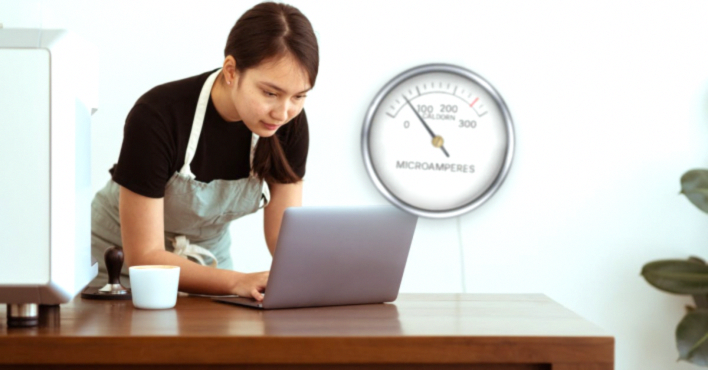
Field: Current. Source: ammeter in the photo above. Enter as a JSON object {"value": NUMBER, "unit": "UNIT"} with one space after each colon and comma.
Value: {"value": 60, "unit": "µA"}
